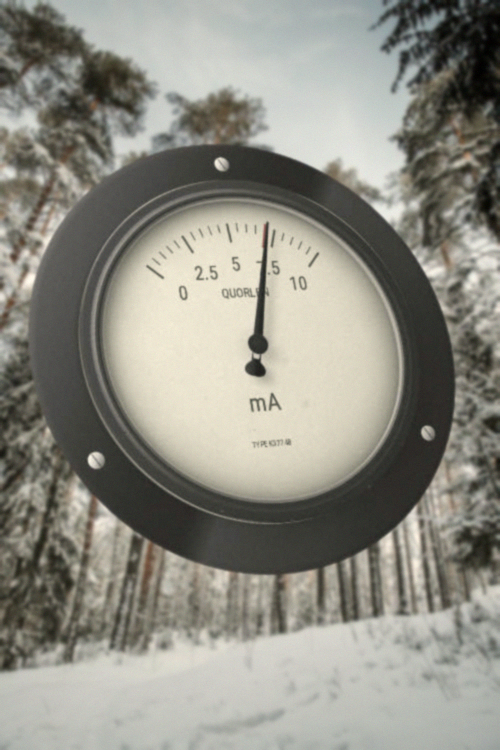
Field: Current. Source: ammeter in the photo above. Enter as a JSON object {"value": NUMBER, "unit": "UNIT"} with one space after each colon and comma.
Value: {"value": 7, "unit": "mA"}
